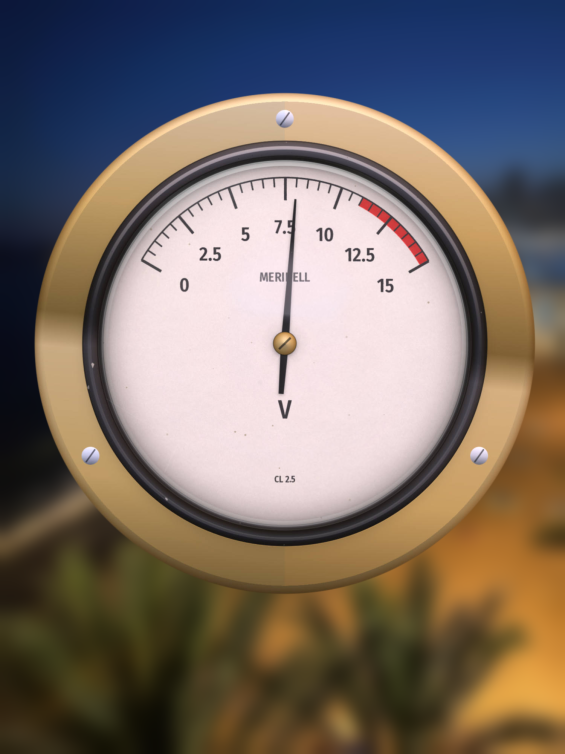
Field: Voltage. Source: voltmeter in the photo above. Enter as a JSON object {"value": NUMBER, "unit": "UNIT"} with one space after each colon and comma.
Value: {"value": 8, "unit": "V"}
